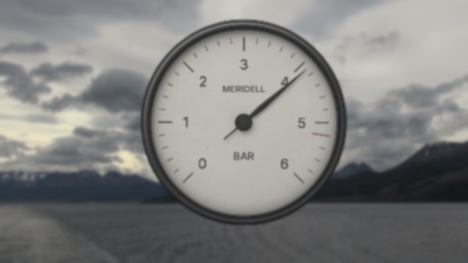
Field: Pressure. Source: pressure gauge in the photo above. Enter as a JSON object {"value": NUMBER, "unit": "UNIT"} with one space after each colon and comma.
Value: {"value": 4.1, "unit": "bar"}
